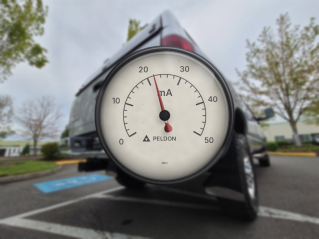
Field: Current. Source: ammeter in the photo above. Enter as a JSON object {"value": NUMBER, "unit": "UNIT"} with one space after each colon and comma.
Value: {"value": 22, "unit": "mA"}
